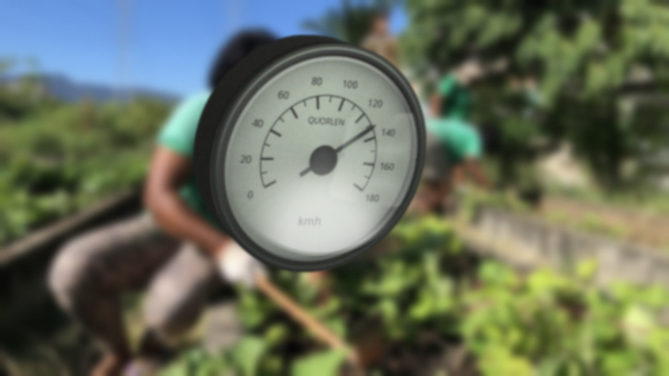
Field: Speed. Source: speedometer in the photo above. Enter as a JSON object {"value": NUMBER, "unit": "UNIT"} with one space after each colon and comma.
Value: {"value": 130, "unit": "km/h"}
